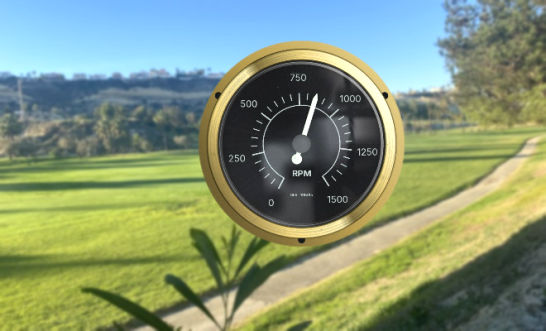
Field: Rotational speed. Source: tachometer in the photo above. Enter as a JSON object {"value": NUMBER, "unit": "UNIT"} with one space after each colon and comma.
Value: {"value": 850, "unit": "rpm"}
